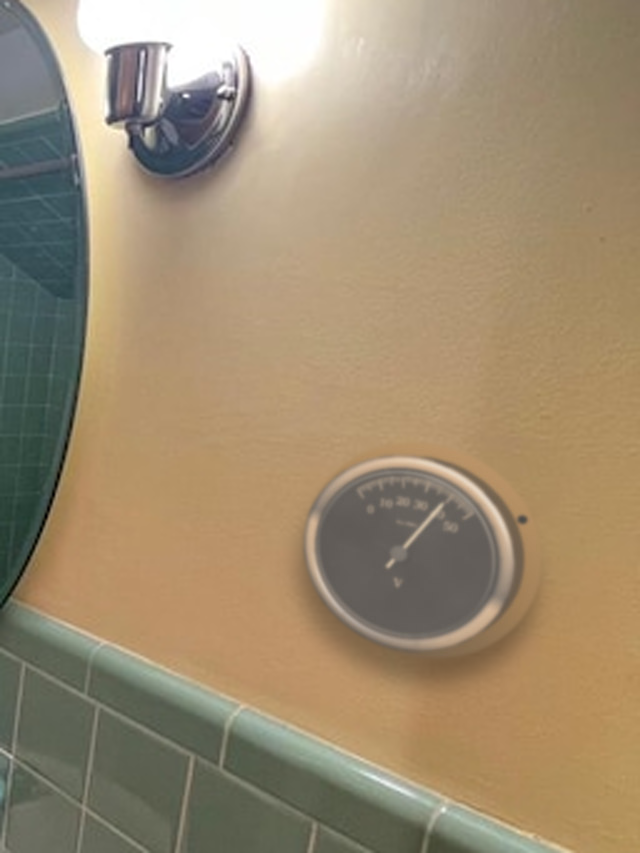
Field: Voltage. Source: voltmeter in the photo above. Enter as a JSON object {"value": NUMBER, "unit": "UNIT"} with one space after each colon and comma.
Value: {"value": 40, "unit": "V"}
